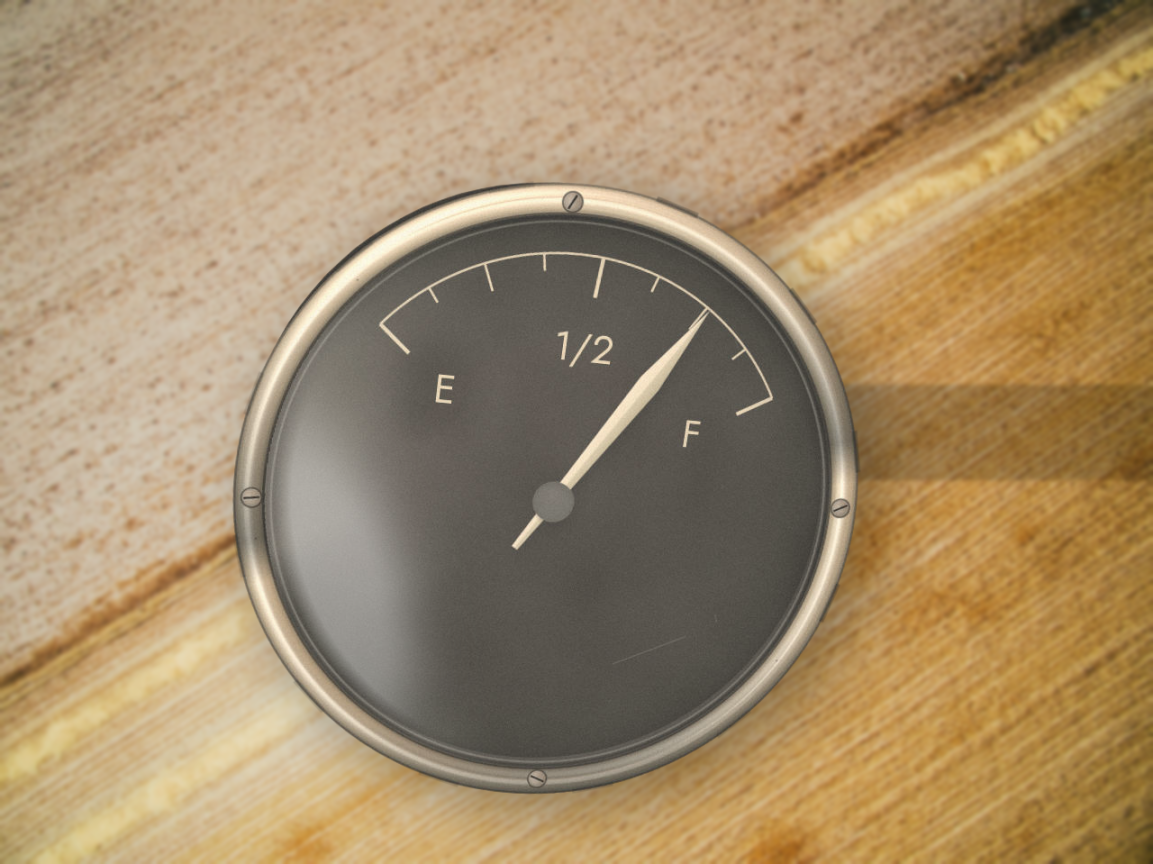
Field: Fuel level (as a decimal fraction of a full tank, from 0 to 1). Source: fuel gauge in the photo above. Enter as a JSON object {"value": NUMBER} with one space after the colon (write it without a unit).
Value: {"value": 0.75}
